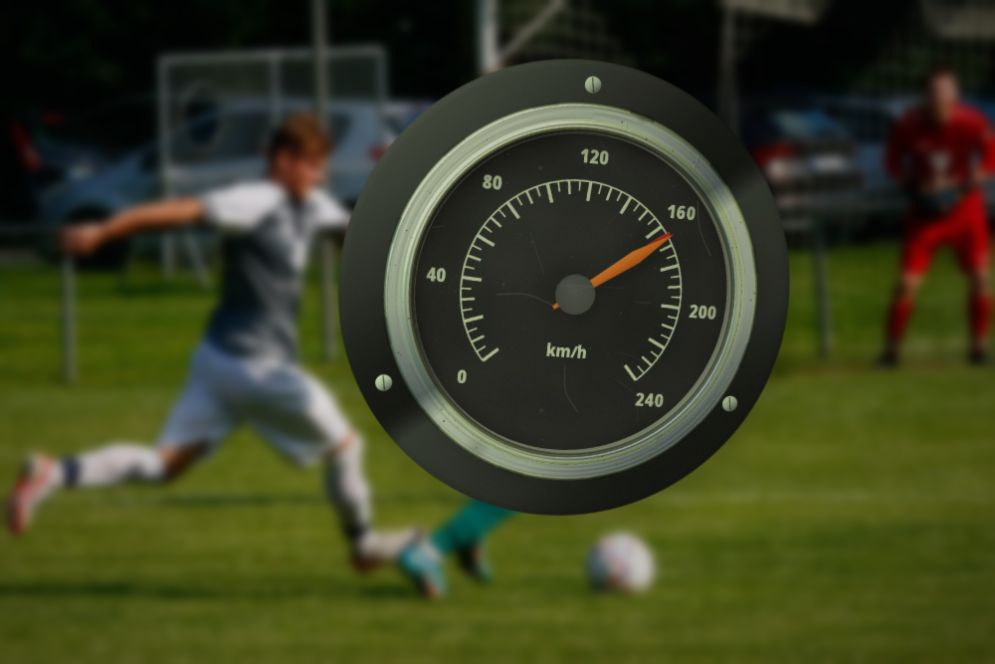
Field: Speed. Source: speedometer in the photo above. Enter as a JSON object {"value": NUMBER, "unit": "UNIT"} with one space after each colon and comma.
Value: {"value": 165, "unit": "km/h"}
